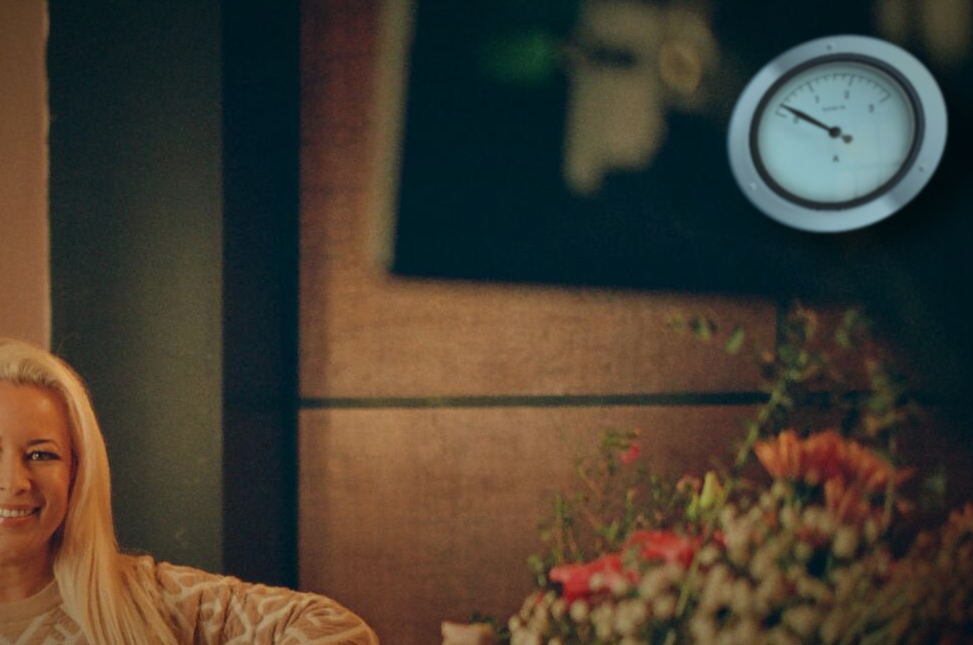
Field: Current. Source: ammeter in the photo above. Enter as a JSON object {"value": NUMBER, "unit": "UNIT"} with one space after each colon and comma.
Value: {"value": 0.2, "unit": "A"}
